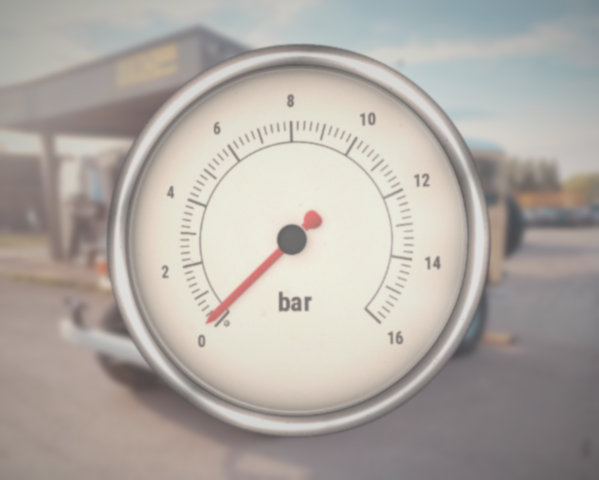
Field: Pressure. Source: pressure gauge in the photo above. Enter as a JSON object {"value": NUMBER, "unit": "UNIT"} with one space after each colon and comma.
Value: {"value": 0.2, "unit": "bar"}
